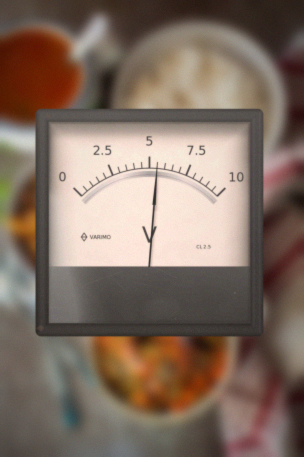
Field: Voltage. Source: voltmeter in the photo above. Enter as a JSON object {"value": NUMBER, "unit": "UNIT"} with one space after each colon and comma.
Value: {"value": 5.5, "unit": "V"}
